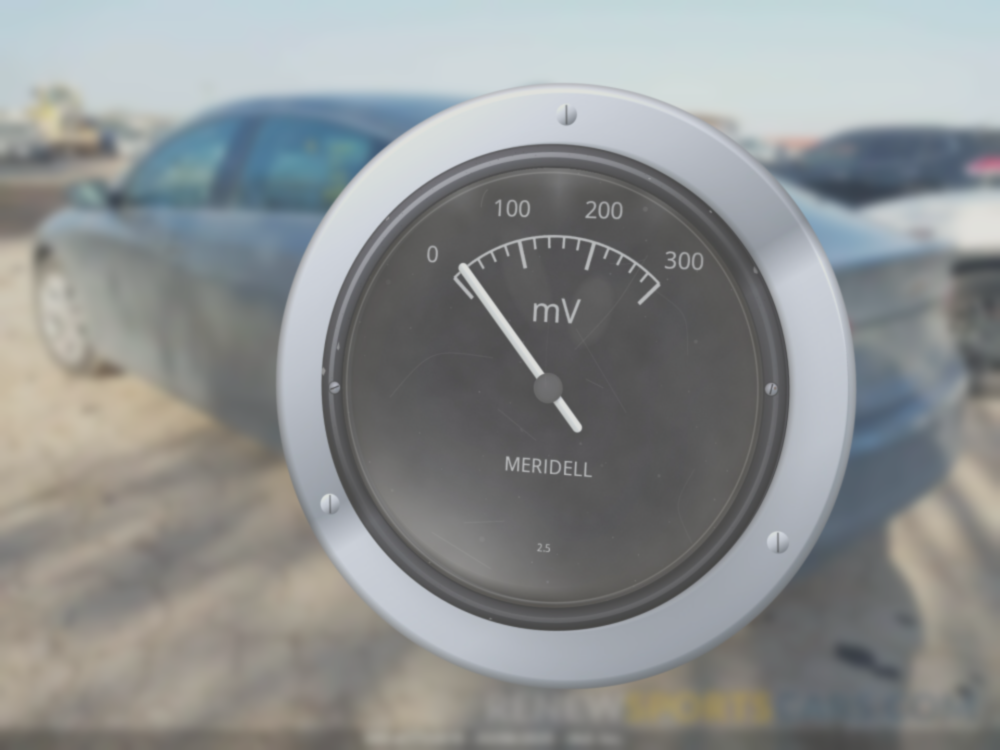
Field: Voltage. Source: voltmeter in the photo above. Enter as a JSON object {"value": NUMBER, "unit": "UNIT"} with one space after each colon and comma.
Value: {"value": 20, "unit": "mV"}
